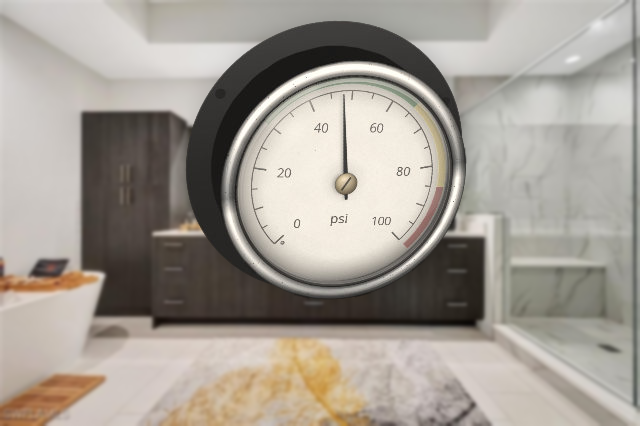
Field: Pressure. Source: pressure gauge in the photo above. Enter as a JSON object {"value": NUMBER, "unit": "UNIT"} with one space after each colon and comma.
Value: {"value": 47.5, "unit": "psi"}
